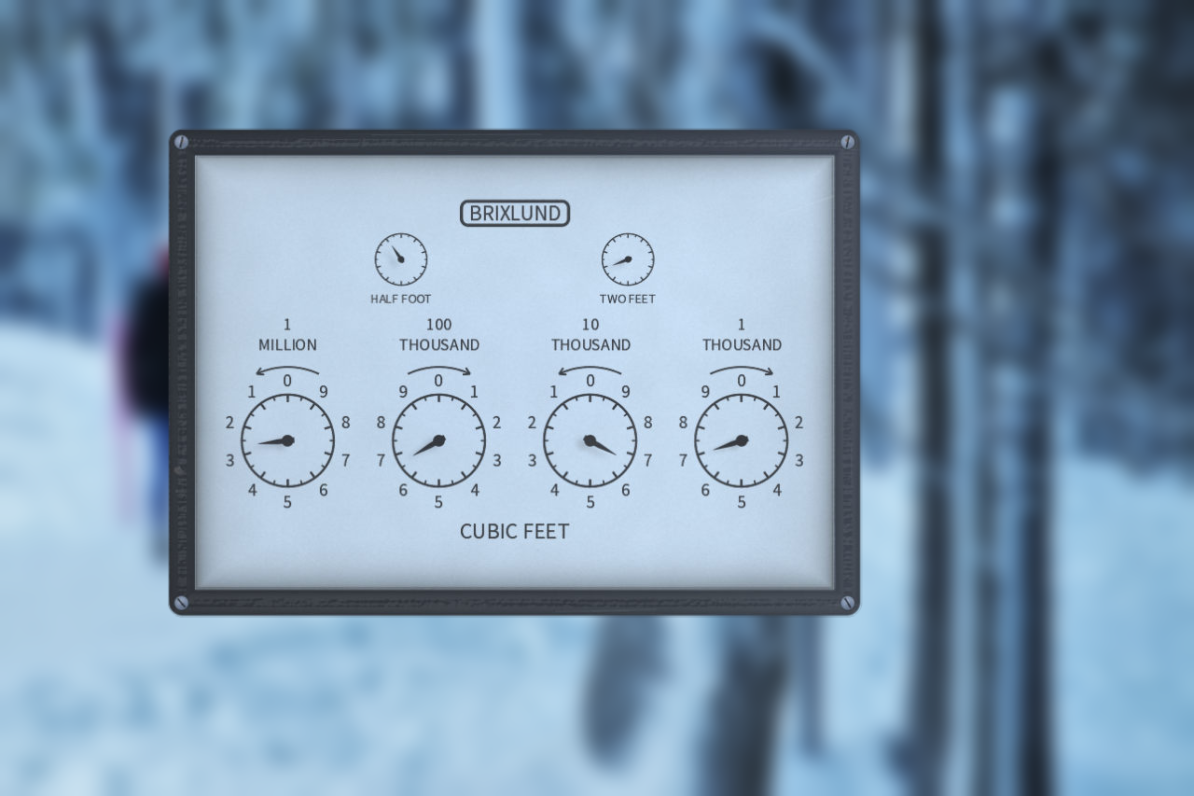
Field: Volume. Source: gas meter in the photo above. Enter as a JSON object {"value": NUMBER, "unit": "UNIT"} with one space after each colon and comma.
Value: {"value": 266700, "unit": "ft³"}
